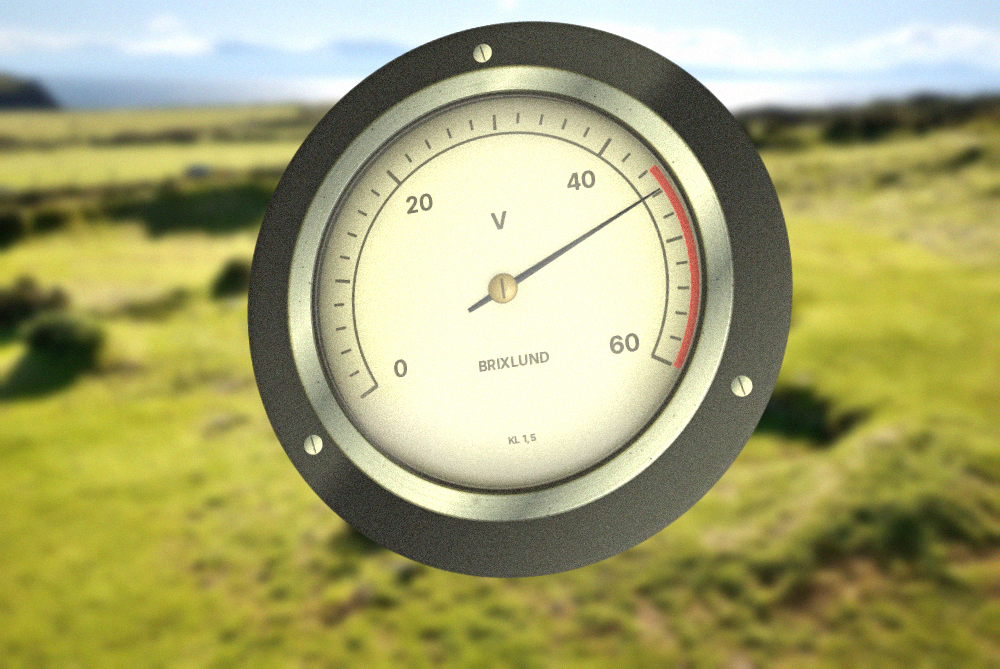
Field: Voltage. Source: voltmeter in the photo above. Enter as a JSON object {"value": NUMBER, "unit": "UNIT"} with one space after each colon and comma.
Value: {"value": 46, "unit": "V"}
